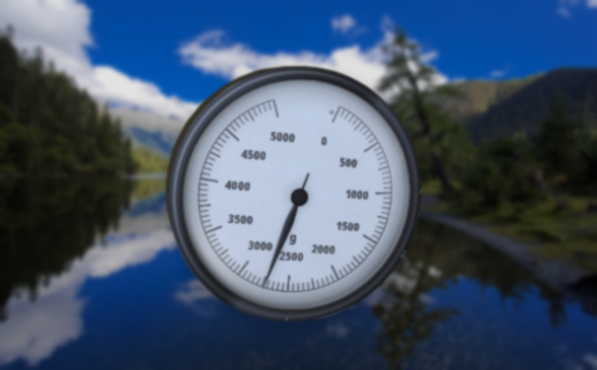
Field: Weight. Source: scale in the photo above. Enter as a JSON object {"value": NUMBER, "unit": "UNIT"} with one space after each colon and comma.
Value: {"value": 2750, "unit": "g"}
